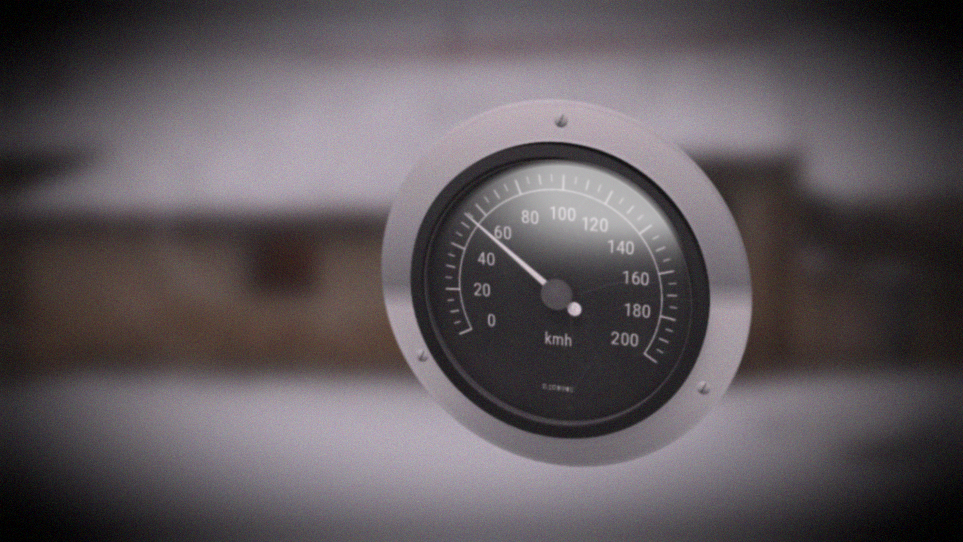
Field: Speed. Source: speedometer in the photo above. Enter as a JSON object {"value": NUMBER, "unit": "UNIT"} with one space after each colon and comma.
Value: {"value": 55, "unit": "km/h"}
